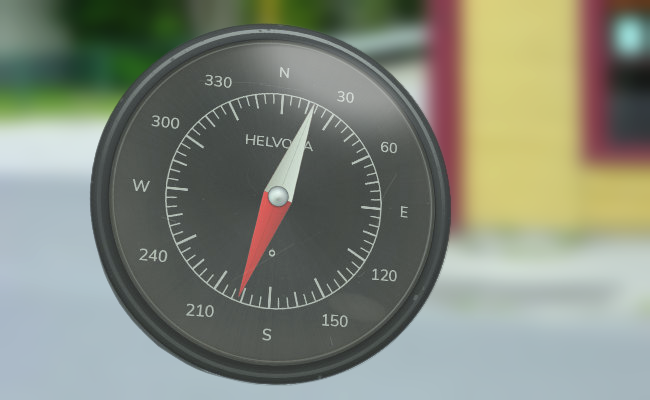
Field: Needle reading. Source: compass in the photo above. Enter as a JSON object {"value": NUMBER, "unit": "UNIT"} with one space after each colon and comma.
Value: {"value": 197.5, "unit": "°"}
